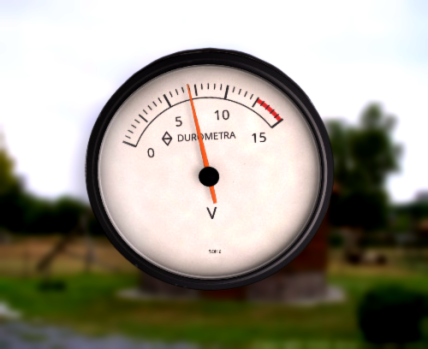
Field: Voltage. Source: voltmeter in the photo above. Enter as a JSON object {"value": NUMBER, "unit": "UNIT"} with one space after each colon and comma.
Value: {"value": 7, "unit": "V"}
